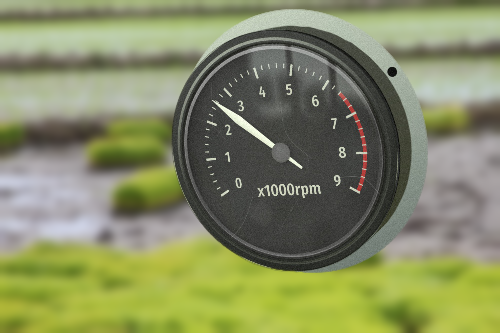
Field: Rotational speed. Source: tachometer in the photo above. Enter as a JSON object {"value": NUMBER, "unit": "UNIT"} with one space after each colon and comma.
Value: {"value": 2600, "unit": "rpm"}
